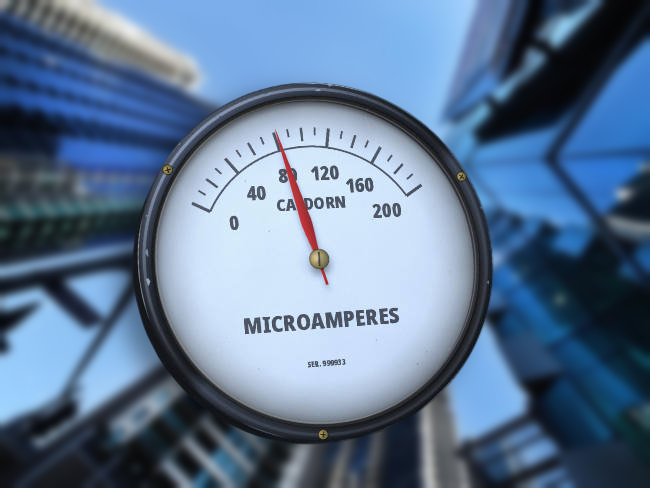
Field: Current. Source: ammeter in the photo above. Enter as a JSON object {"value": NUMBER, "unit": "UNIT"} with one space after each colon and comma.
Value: {"value": 80, "unit": "µA"}
